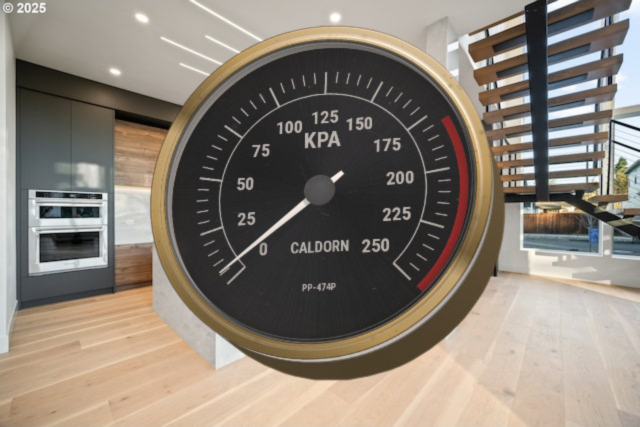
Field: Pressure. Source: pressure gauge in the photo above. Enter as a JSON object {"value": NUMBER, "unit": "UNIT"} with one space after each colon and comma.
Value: {"value": 5, "unit": "kPa"}
